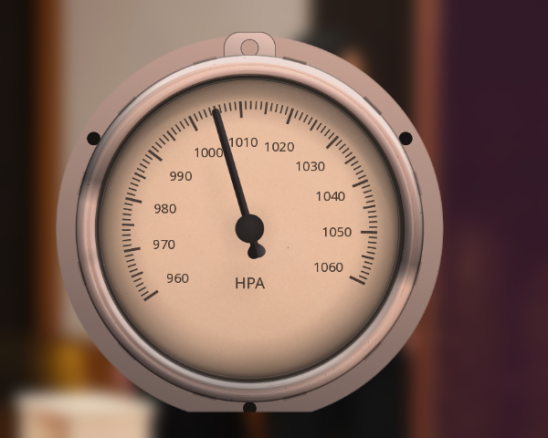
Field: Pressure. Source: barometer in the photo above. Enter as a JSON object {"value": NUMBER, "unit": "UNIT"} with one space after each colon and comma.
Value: {"value": 1005, "unit": "hPa"}
